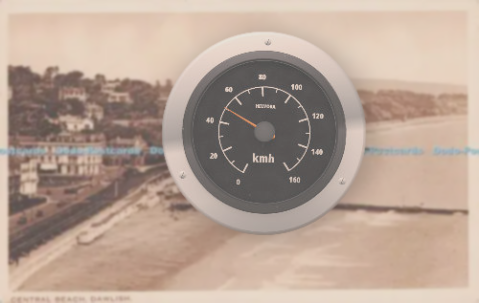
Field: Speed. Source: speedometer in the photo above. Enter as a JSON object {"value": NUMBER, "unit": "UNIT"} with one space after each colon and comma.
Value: {"value": 50, "unit": "km/h"}
